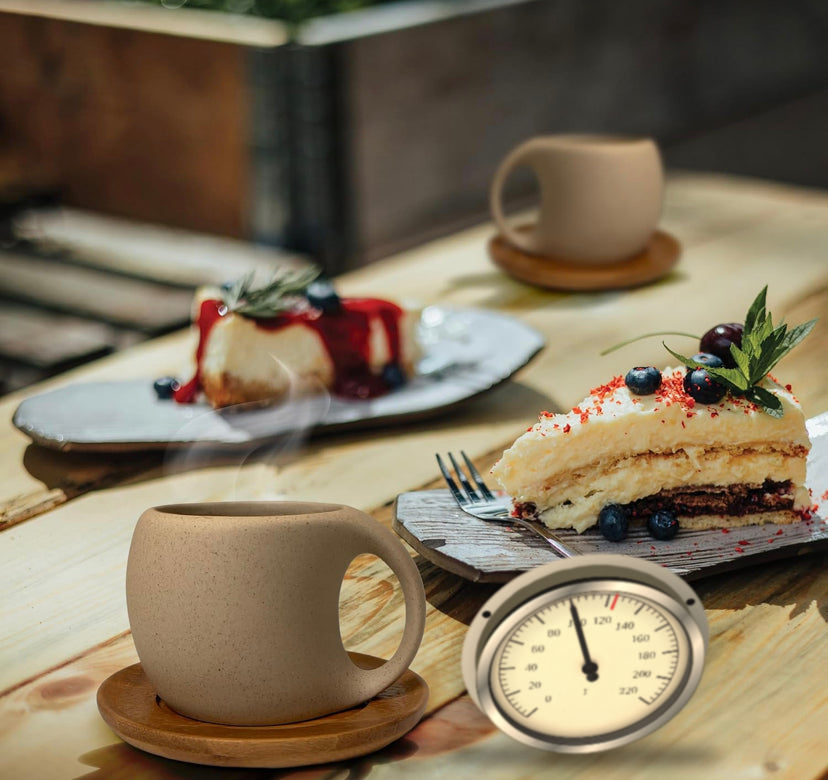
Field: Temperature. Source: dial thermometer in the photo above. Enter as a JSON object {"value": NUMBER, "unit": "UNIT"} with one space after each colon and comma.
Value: {"value": 100, "unit": "°F"}
